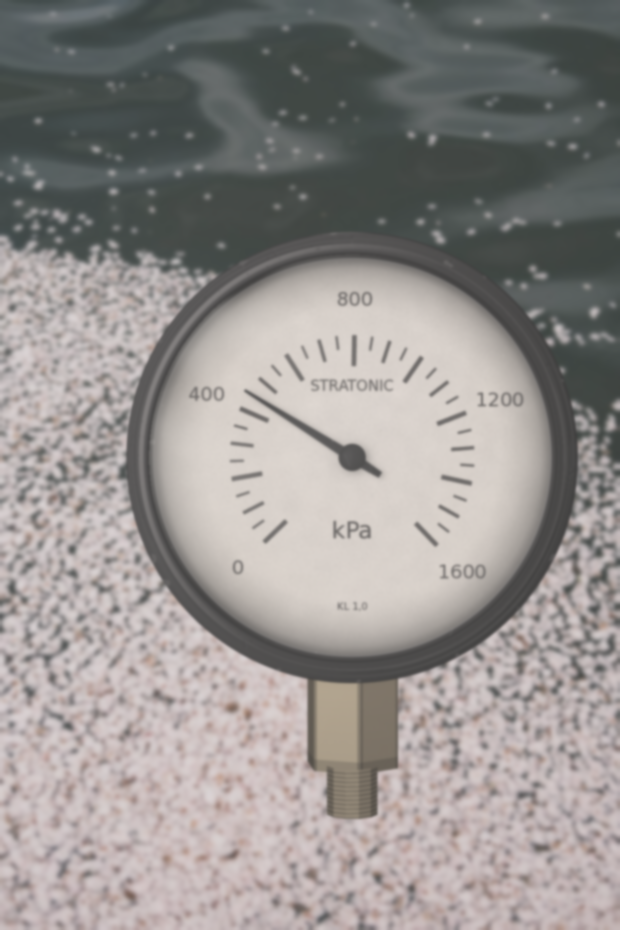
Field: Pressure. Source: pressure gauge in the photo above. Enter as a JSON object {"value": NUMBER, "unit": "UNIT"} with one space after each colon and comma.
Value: {"value": 450, "unit": "kPa"}
